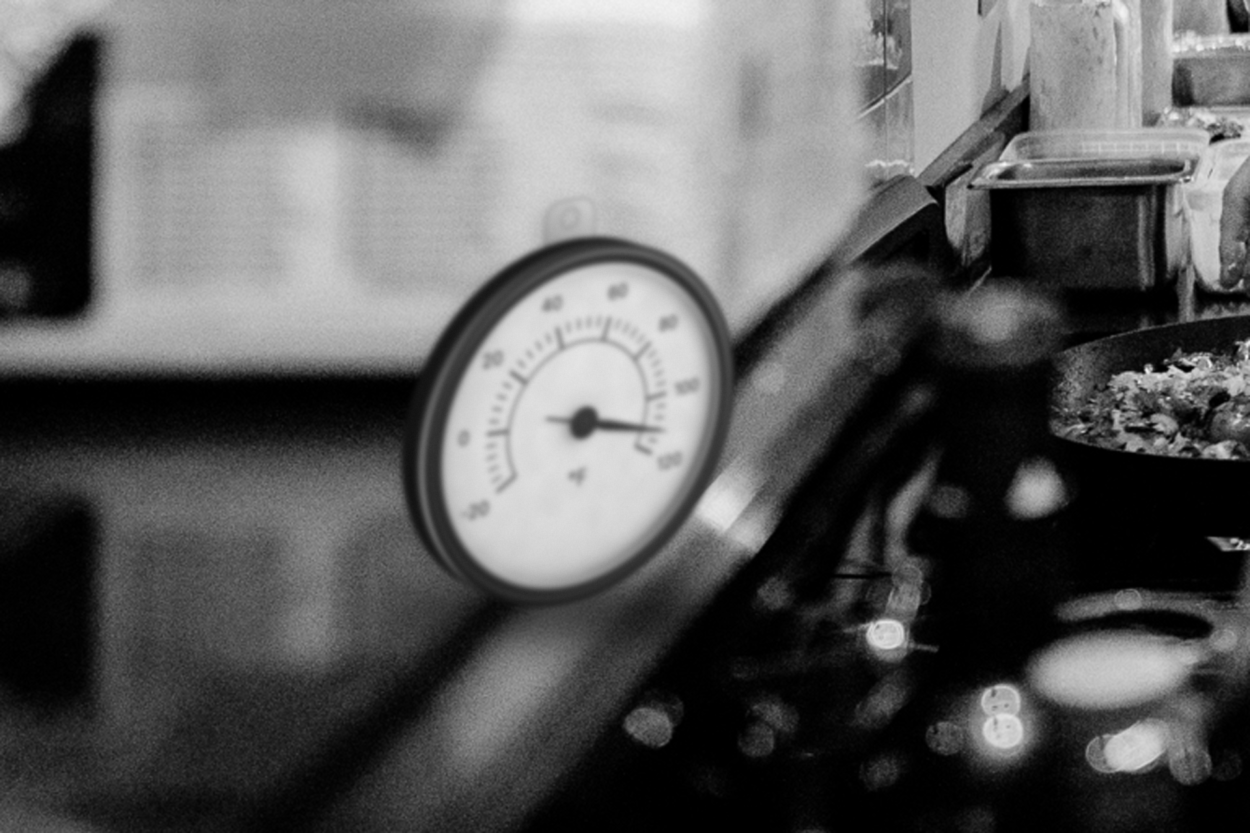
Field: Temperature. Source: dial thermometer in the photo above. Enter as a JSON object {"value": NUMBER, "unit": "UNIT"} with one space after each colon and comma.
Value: {"value": 112, "unit": "°F"}
